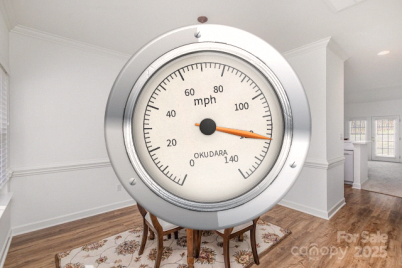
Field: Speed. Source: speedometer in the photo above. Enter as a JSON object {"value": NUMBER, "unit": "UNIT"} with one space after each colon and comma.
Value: {"value": 120, "unit": "mph"}
